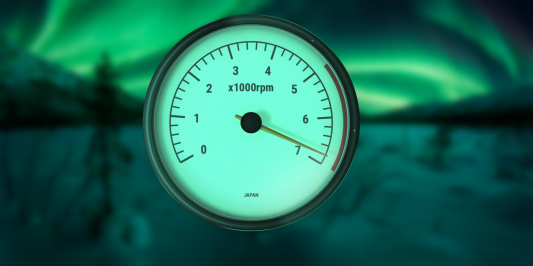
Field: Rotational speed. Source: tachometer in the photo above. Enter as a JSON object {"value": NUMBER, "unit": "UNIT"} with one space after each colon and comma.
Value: {"value": 6800, "unit": "rpm"}
